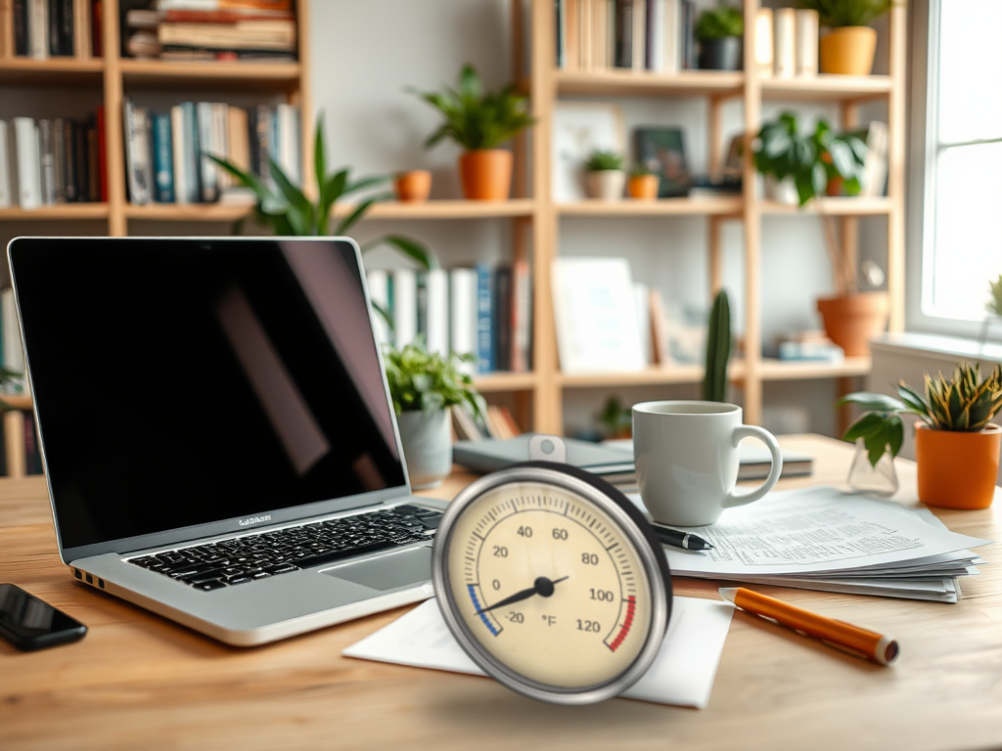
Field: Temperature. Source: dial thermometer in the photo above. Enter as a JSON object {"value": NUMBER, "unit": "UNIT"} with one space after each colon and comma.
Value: {"value": -10, "unit": "°F"}
